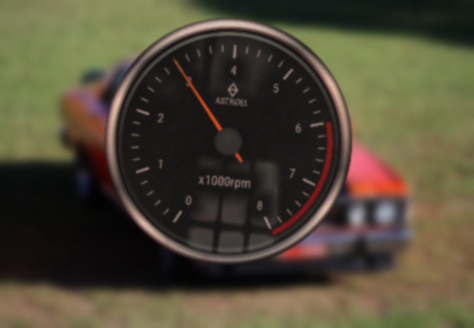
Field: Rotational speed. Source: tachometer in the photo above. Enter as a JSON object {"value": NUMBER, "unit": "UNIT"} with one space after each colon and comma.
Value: {"value": 3000, "unit": "rpm"}
